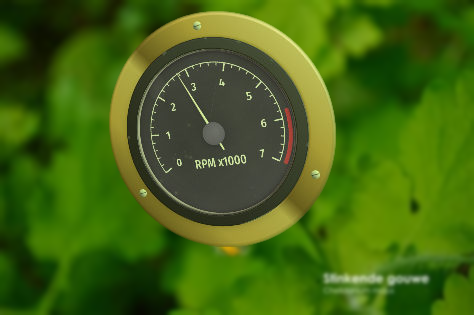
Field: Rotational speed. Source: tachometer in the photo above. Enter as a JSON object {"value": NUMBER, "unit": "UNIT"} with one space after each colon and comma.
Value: {"value": 2800, "unit": "rpm"}
